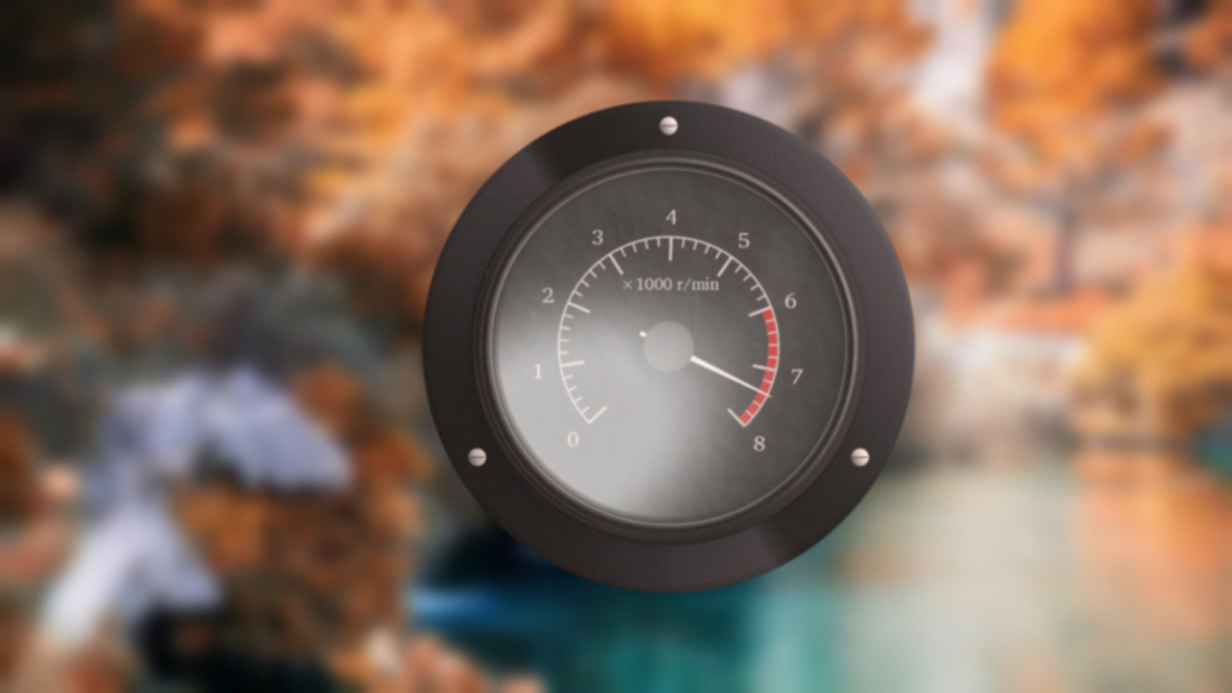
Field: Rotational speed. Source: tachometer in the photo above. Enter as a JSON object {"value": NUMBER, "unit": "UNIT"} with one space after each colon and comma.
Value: {"value": 7400, "unit": "rpm"}
